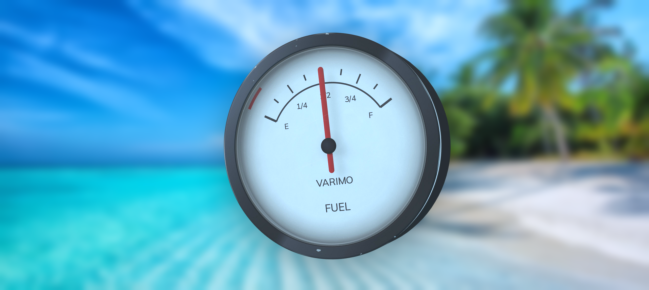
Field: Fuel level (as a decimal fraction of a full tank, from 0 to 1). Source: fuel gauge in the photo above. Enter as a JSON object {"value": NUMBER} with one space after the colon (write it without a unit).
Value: {"value": 0.5}
